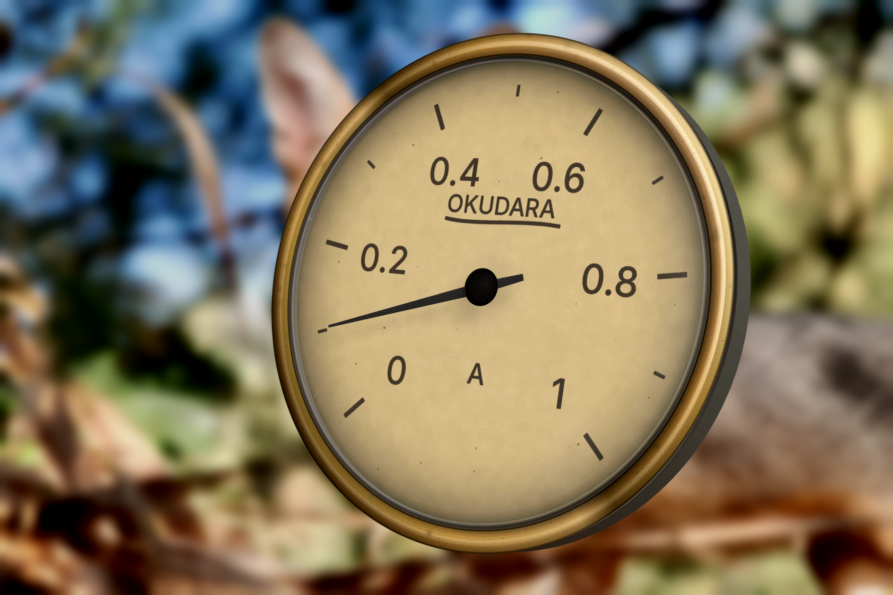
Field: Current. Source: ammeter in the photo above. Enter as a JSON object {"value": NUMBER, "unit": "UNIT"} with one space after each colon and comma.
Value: {"value": 0.1, "unit": "A"}
